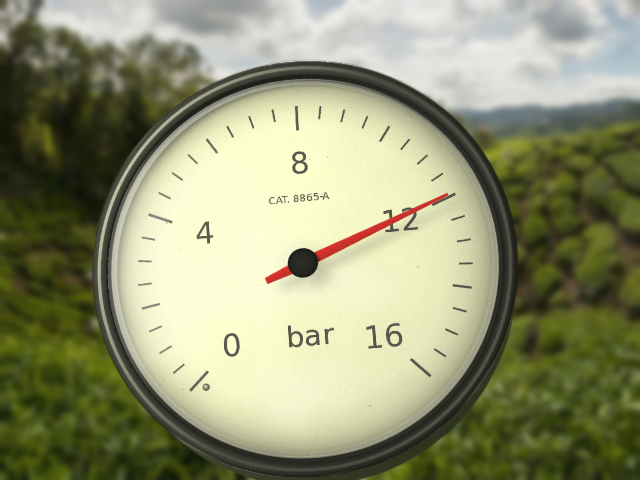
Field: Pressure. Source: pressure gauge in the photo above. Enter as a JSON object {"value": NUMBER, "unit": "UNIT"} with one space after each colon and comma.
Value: {"value": 12, "unit": "bar"}
